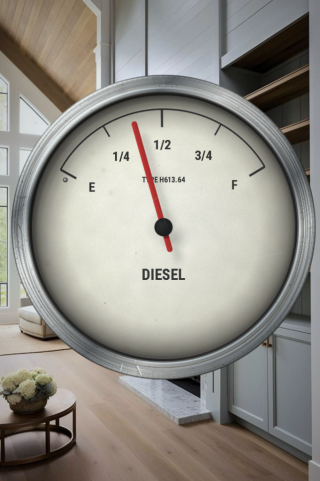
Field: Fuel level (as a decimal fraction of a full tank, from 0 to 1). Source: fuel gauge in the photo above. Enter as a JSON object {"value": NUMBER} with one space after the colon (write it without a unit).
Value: {"value": 0.375}
